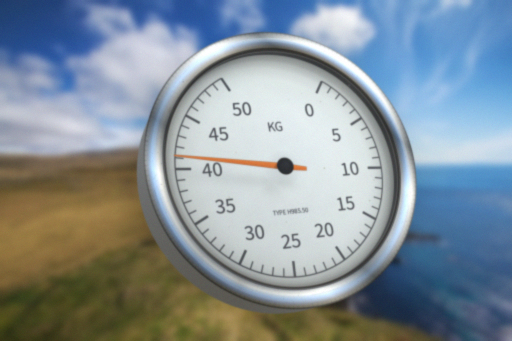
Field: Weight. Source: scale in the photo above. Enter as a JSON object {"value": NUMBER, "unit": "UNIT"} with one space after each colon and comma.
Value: {"value": 41, "unit": "kg"}
